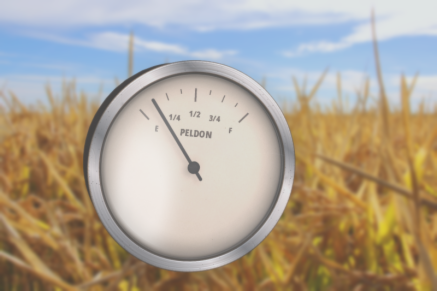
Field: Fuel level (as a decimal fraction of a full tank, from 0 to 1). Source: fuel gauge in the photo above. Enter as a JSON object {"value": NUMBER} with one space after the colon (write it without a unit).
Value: {"value": 0.125}
